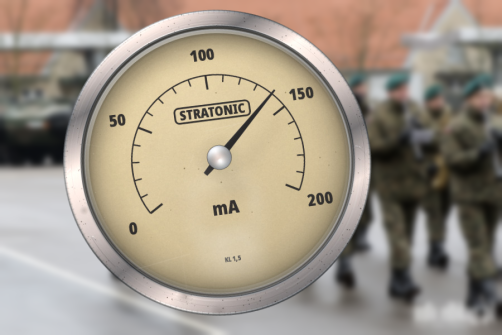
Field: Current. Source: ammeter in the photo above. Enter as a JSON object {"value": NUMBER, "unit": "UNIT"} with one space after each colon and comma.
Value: {"value": 140, "unit": "mA"}
